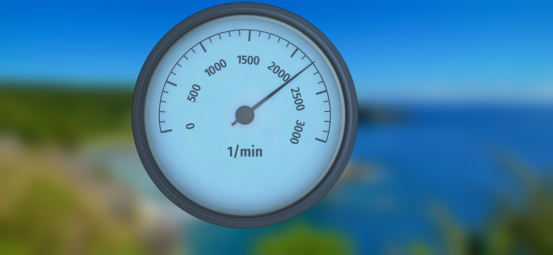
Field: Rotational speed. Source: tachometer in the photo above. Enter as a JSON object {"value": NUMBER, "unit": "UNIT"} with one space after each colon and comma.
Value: {"value": 2200, "unit": "rpm"}
